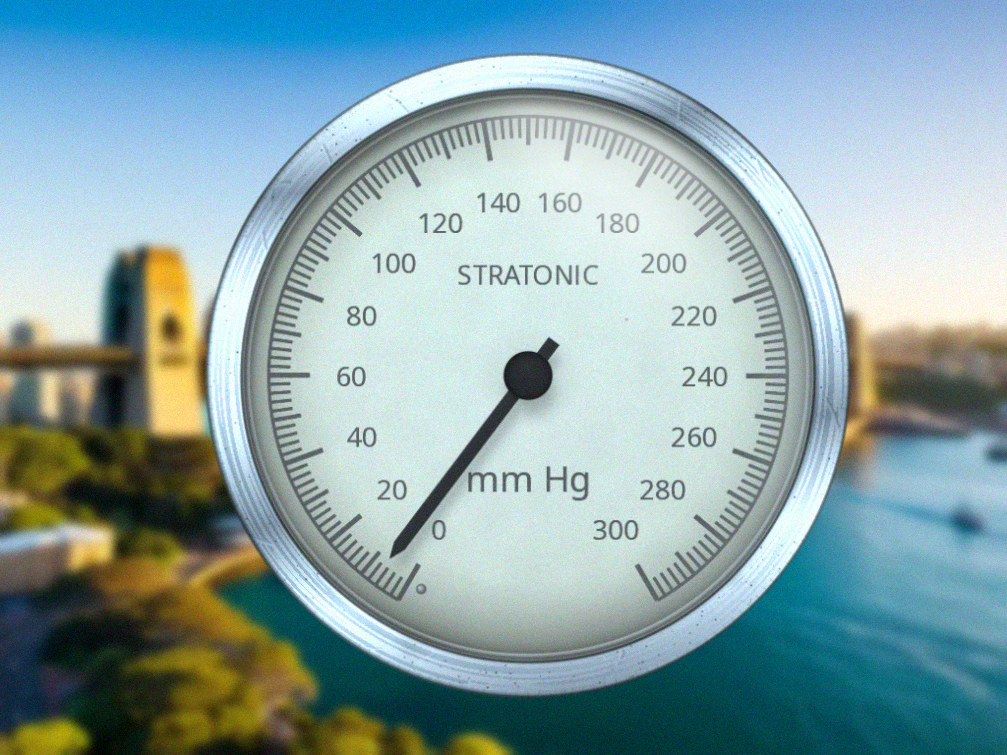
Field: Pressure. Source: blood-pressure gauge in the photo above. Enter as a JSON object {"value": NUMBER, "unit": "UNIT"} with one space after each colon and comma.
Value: {"value": 7, "unit": "mmHg"}
